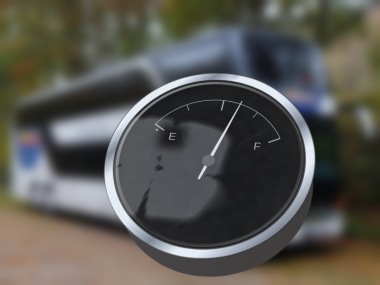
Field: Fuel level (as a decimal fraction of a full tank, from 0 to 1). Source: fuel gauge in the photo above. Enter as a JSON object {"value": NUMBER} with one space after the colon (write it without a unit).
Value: {"value": 0.625}
